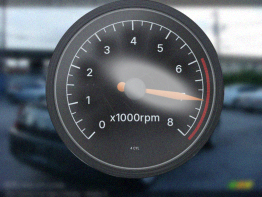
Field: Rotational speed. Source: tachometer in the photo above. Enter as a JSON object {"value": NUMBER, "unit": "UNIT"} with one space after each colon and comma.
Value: {"value": 7000, "unit": "rpm"}
